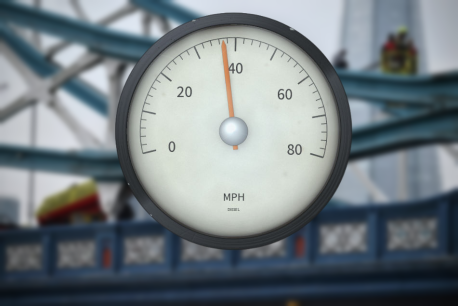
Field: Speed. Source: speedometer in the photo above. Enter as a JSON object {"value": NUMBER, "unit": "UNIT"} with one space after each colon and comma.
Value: {"value": 37, "unit": "mph"}
